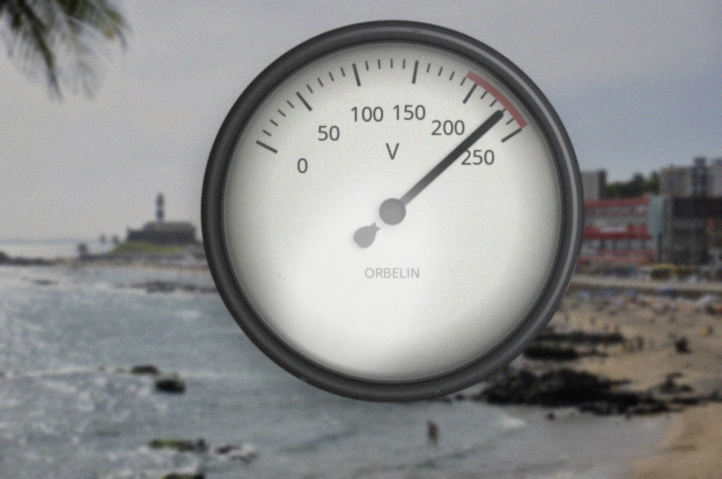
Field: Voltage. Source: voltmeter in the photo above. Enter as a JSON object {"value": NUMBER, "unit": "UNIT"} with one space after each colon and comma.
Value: {"value": 230, "unit": "V"}
